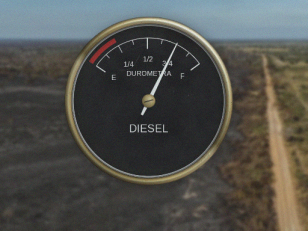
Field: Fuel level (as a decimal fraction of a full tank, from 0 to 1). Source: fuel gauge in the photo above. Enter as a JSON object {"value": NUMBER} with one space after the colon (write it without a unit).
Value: {"value": 0.75}
